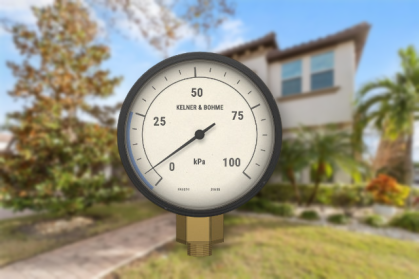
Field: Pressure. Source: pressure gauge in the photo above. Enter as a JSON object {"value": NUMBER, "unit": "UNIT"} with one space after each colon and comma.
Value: {"value": 5, "unit": "kPa"}
